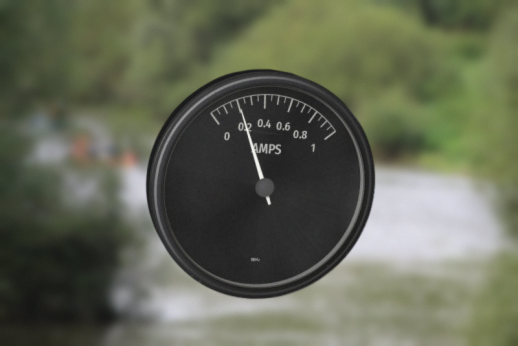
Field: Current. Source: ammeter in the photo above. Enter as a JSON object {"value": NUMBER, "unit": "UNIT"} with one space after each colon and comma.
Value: {"value": 0.2, "unit": "A"}
